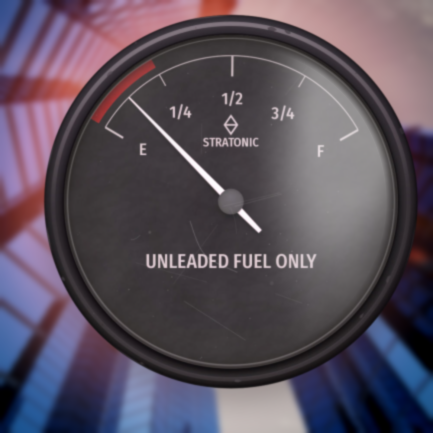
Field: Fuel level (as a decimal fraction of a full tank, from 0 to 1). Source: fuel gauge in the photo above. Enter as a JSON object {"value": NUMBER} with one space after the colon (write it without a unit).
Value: {"value": 0.125}
